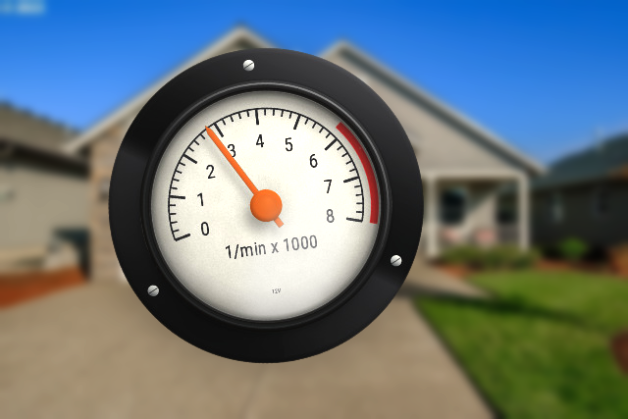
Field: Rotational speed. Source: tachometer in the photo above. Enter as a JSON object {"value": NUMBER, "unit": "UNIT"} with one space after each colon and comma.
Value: {"value": 2800, "unit": "rpm"}
